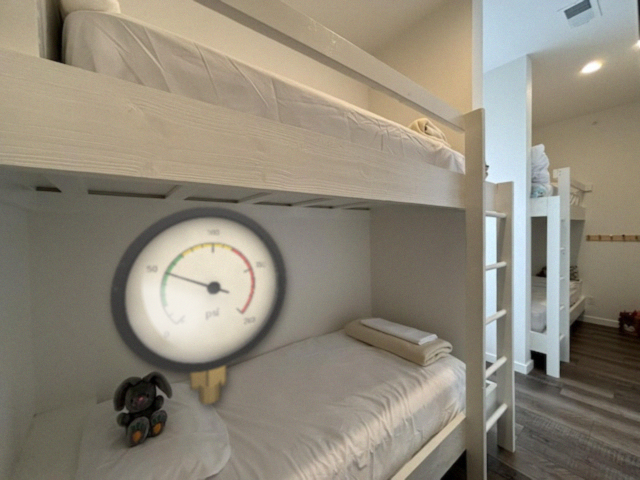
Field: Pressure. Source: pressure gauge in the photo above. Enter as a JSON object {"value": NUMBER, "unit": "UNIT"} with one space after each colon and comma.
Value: {"value": 50, "unit": "psi"}
